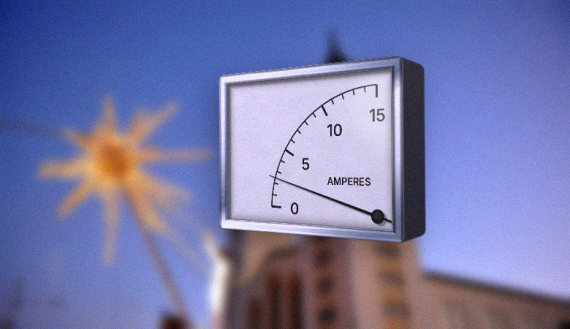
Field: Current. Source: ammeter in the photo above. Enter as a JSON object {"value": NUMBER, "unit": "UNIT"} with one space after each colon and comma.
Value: {"value": 2.5, "unit": "A"}
